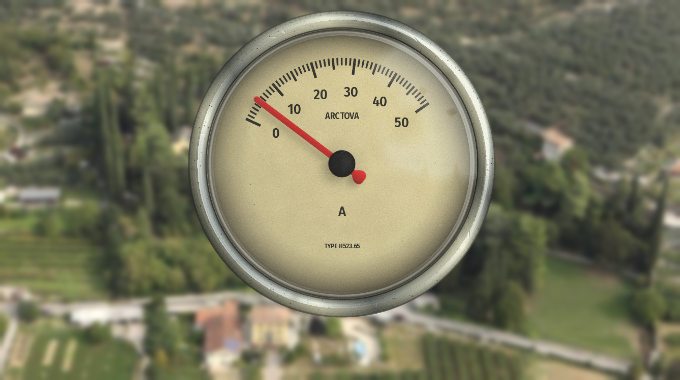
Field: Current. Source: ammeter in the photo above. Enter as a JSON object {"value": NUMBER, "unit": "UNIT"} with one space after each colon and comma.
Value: {"value": 5, "unit": "A"}
